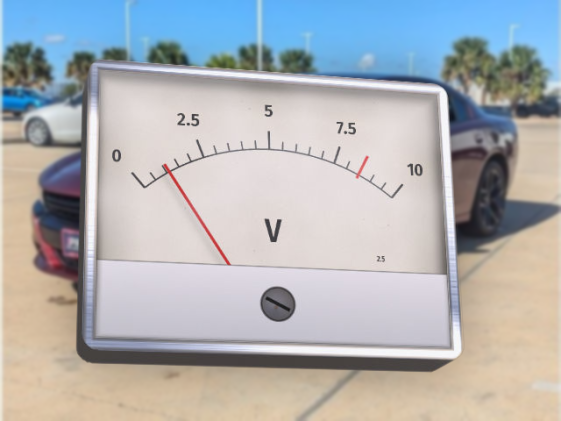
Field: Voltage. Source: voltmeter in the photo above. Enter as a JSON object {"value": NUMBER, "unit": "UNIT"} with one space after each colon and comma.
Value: {"value": 1, "unit": "V"}
